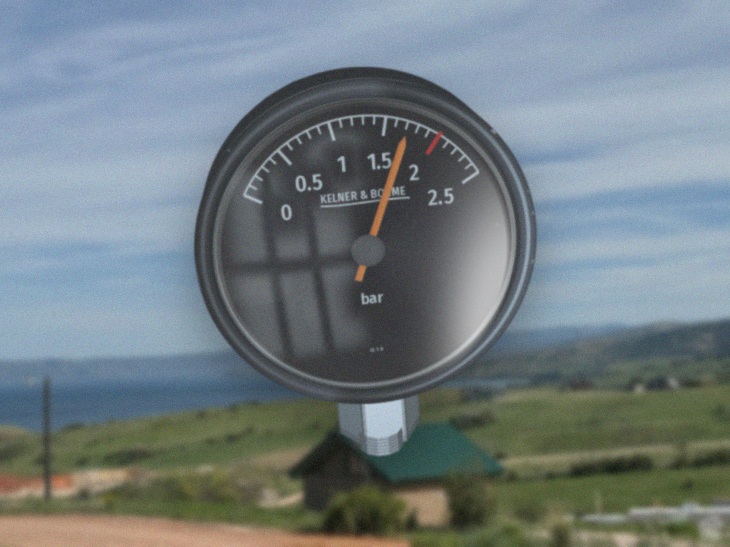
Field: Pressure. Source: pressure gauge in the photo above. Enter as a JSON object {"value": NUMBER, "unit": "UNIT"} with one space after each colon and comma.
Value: {"value": 1.7, "unit": "bar"}
